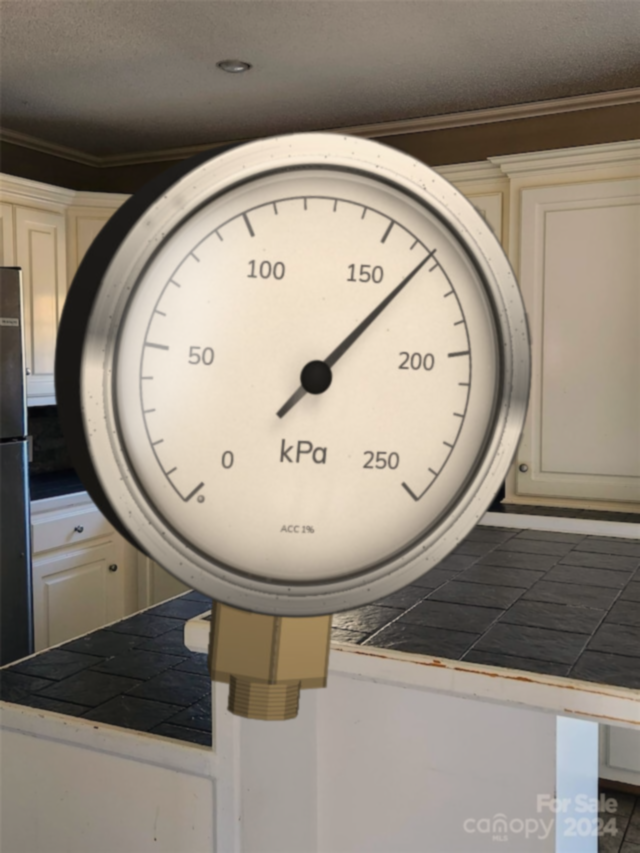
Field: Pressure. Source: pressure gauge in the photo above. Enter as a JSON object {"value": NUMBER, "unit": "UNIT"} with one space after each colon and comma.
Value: {"value": 165, "unit": "kPa"}
